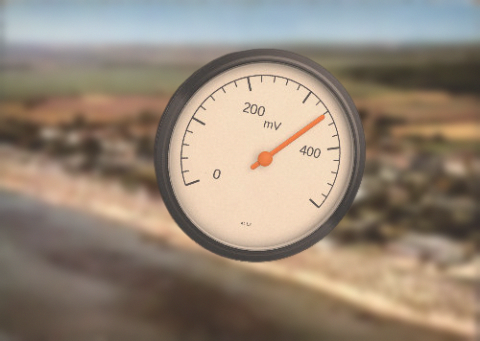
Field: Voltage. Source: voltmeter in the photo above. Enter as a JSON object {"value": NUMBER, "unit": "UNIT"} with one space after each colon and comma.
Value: {"value": 340, "unit": "mV"}
